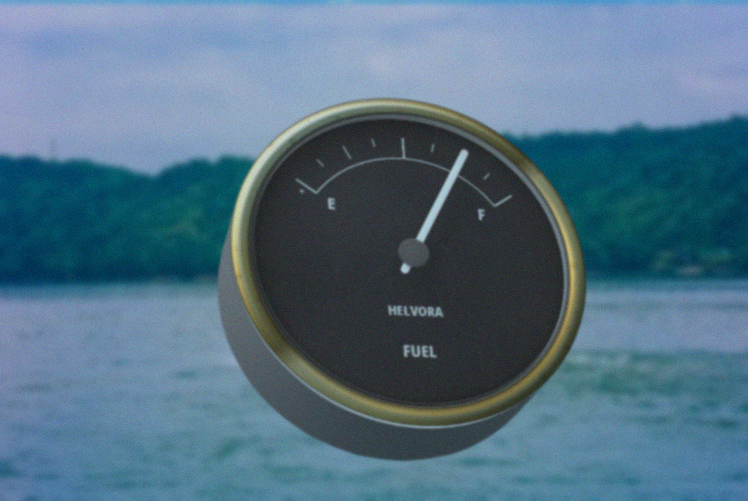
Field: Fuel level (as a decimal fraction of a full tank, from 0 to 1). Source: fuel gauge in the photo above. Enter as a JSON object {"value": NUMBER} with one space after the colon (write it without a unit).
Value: {"value": 0.75}
